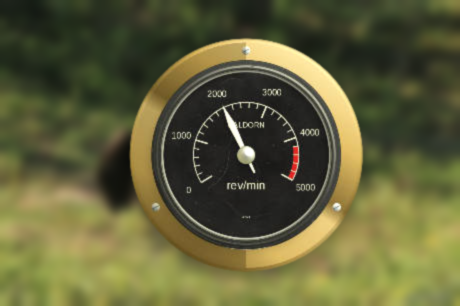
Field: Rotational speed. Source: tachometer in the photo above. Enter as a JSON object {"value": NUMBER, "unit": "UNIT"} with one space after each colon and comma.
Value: {"value": 2000, "unit": "rpm"}
